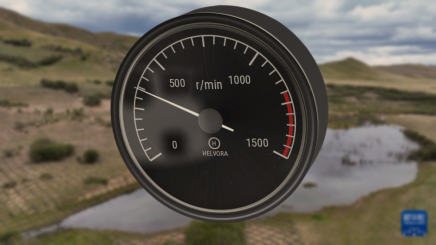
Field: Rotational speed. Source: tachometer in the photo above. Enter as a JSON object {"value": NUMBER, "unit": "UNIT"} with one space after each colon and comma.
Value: {"value": 350, "unit": "rpm"}
